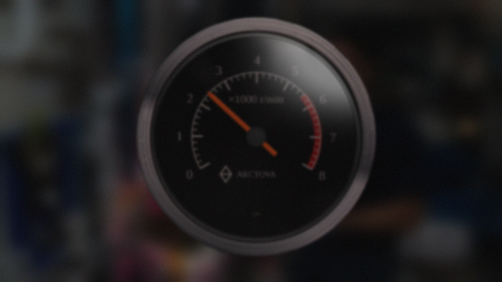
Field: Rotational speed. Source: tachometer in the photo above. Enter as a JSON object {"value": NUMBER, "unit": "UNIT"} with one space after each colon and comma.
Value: {"value": 2400, "unit": "rpm"}
